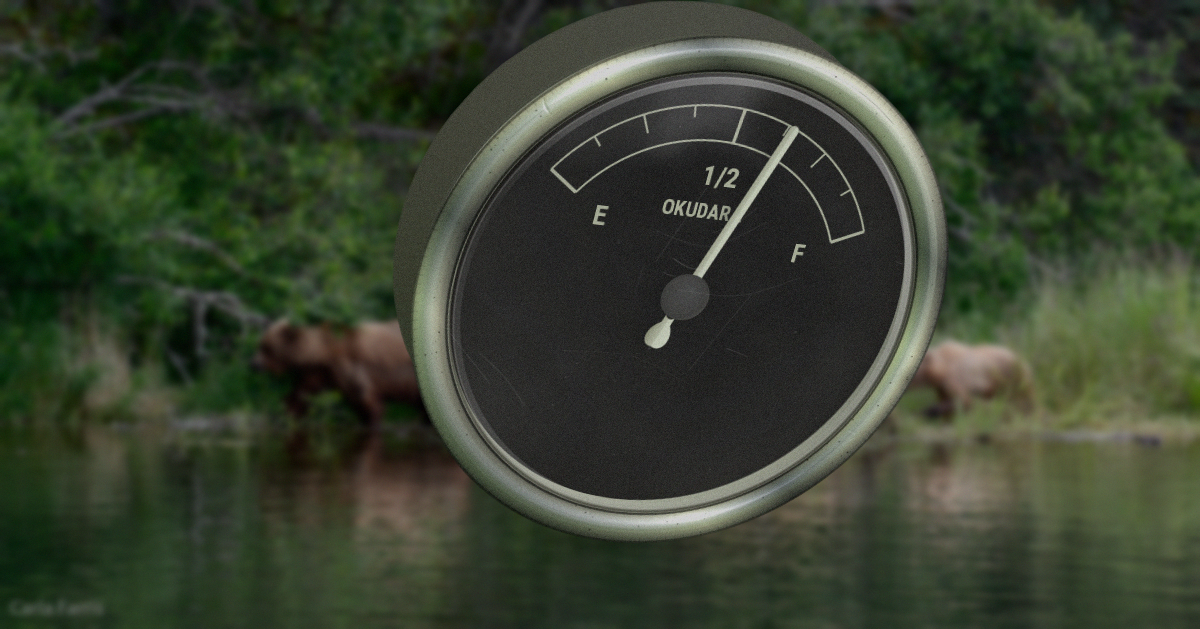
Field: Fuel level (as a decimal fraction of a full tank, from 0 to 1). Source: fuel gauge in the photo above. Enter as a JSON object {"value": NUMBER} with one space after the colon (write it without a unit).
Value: {"value": 0.625}
